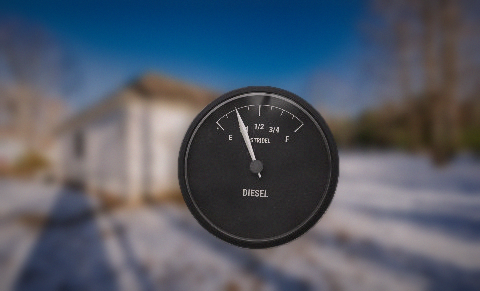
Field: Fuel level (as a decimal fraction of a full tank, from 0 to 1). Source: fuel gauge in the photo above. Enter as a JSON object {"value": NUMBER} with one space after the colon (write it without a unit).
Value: {"value": 0.25}
